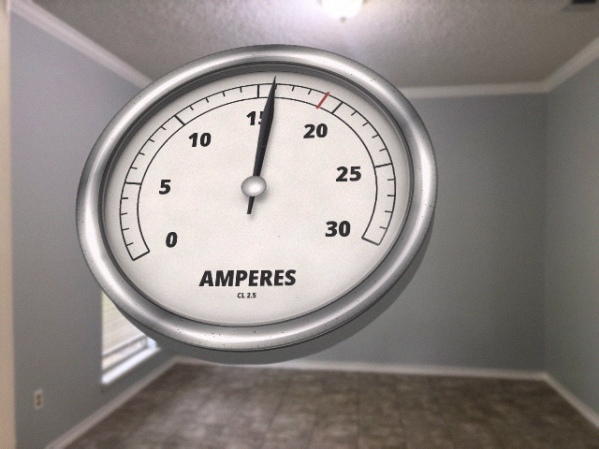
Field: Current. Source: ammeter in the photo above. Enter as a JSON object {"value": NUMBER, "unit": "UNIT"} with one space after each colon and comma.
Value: {"value": 16, "unit": "A"}
